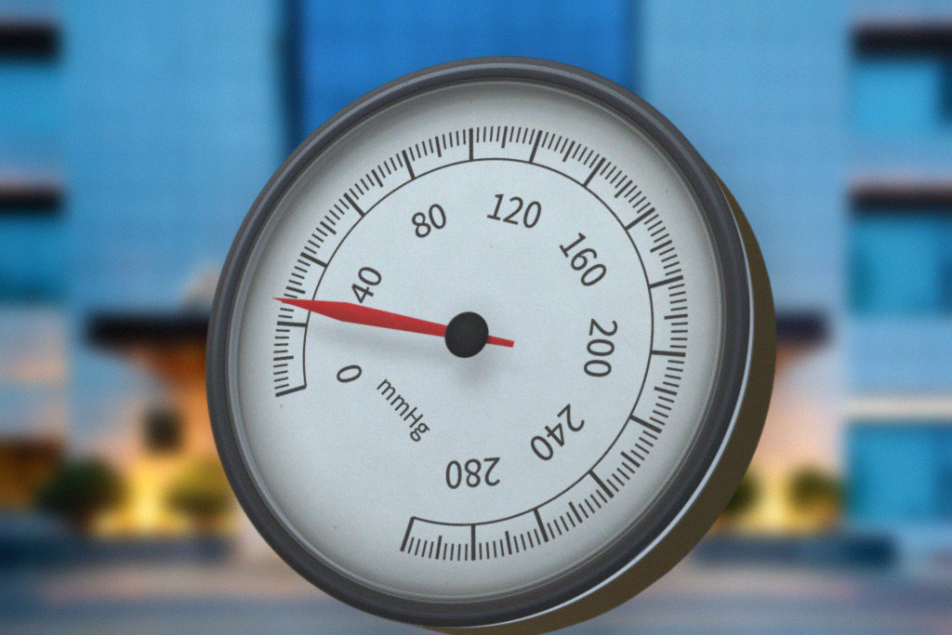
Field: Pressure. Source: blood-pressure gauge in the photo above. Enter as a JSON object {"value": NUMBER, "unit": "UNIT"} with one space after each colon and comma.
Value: {"value": 26, "unit": "mmHg"}
